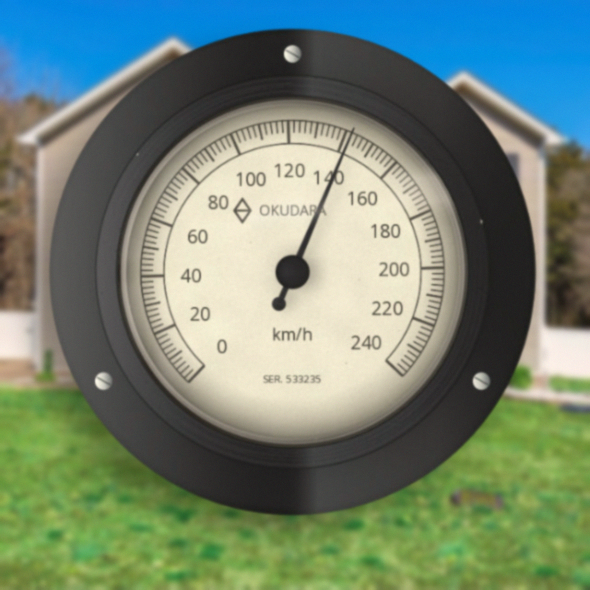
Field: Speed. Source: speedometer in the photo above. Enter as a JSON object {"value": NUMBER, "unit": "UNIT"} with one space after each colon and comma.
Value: {"value": 142, "unit": "km/h"}
